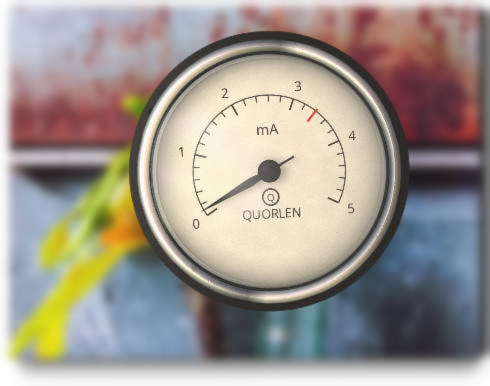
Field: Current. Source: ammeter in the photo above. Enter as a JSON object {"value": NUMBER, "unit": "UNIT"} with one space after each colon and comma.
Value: {"value": 0.1, "unit": "mA"}
